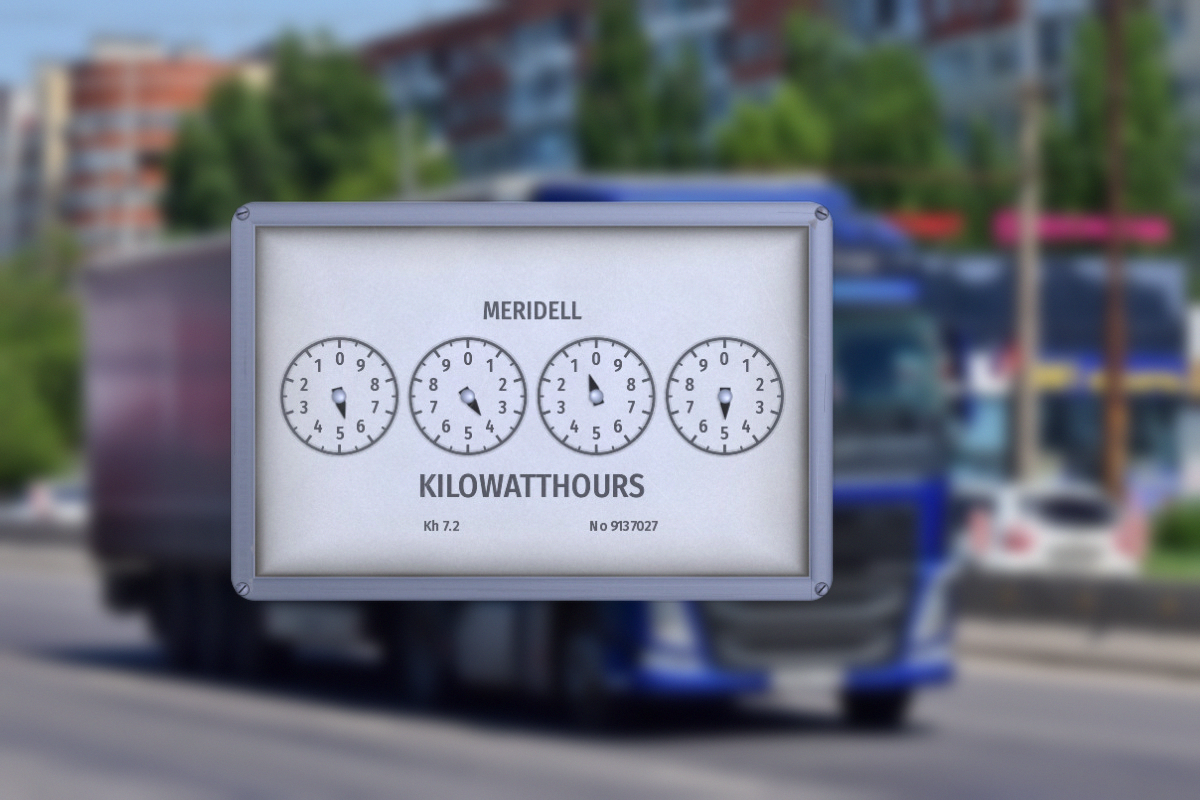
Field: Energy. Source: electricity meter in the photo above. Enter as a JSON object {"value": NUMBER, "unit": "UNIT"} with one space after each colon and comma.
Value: {"value": 5405, "unit": "kWh"}
